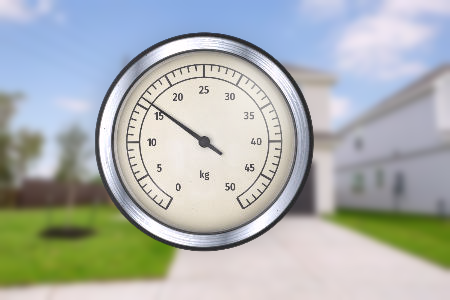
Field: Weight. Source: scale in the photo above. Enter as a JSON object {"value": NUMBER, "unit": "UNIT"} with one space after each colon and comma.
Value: {"value": 16, "unit": "kg"}
